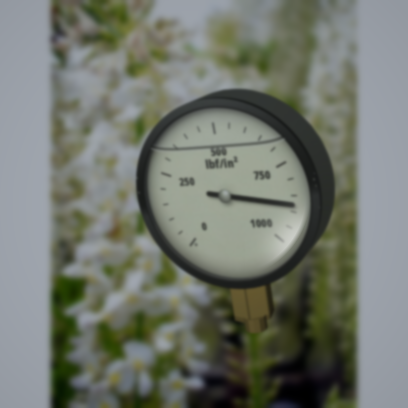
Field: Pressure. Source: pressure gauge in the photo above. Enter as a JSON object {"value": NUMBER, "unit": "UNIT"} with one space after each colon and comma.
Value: {"value": 875, "unit": "psi"}
